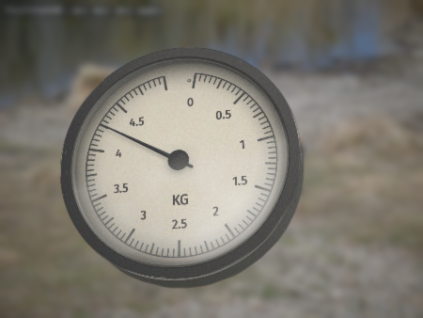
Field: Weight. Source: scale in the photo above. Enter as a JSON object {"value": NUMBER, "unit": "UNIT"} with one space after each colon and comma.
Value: {"value": 4.25, "unit": "kg"}
